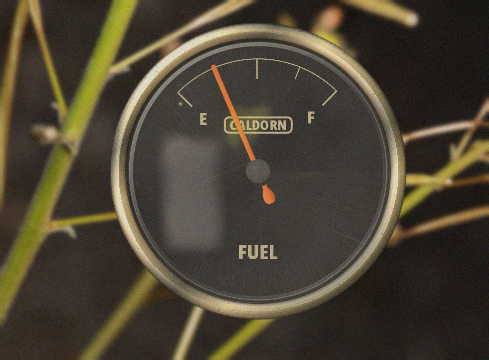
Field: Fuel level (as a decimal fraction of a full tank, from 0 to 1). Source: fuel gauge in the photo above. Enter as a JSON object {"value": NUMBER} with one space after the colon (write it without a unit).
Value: {"value": 0.25}
